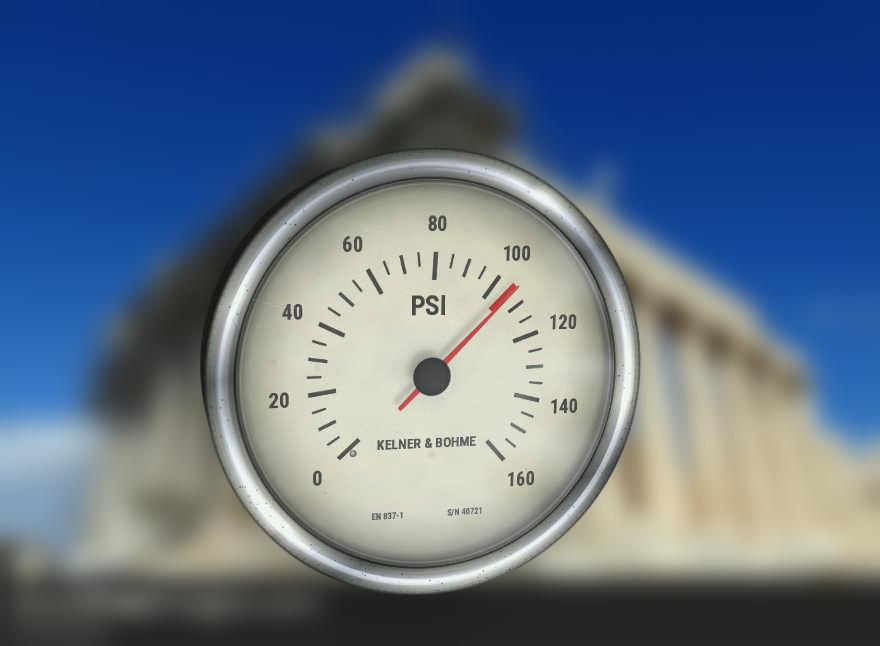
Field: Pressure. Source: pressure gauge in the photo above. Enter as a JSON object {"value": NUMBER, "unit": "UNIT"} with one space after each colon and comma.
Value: {"value": 105, "unit": "psi"}
